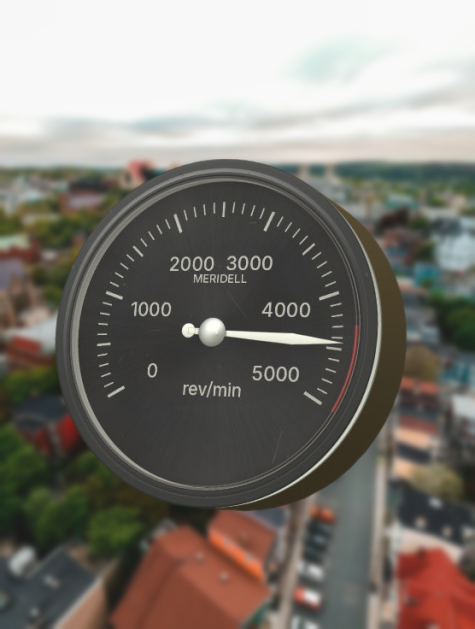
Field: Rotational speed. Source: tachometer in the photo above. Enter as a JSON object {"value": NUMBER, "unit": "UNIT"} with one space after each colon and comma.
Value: {"value": 4450, "unit": "rpm"}
